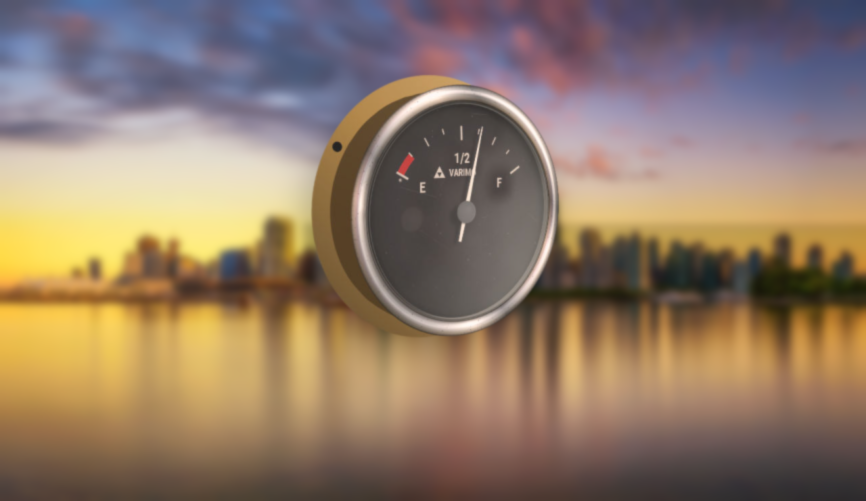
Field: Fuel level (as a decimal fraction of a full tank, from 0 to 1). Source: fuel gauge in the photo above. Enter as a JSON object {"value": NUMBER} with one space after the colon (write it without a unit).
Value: {"value": 0.625}
